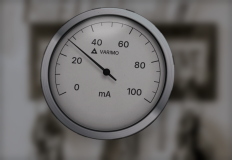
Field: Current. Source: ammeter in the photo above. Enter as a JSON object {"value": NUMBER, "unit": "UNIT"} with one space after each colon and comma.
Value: {"value": 27.5, "unit": "mA"}
